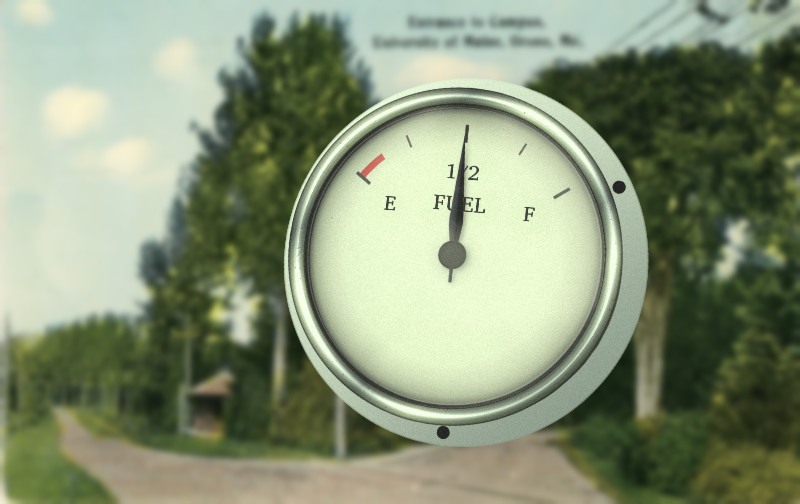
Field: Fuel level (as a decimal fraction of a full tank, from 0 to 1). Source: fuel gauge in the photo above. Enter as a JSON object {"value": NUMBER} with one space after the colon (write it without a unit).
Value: {"value": 0.5}
